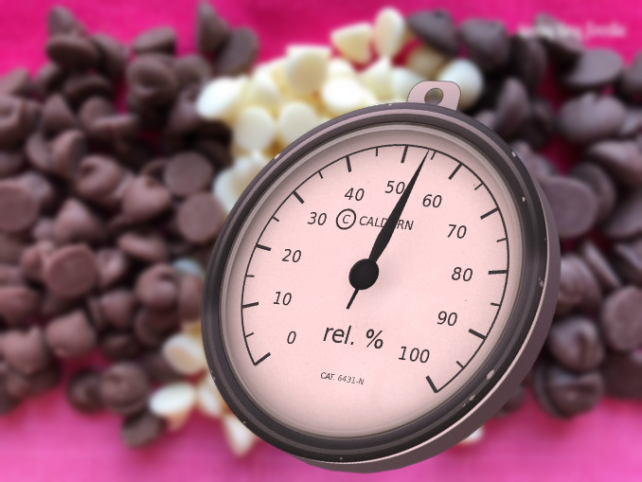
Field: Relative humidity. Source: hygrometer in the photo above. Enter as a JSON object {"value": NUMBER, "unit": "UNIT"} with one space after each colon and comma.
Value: {"value": 55, "unit": "%"}
